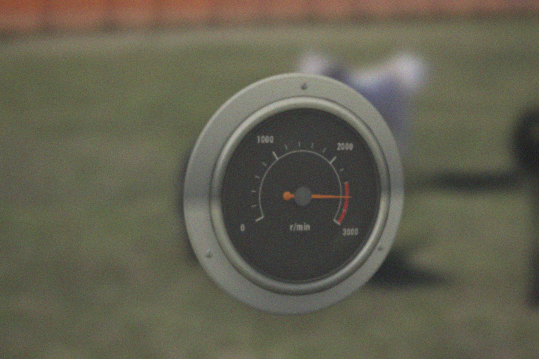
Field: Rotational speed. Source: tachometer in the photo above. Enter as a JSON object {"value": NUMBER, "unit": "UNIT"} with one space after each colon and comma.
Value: {"value": 2600, "unit": "rpm"}
